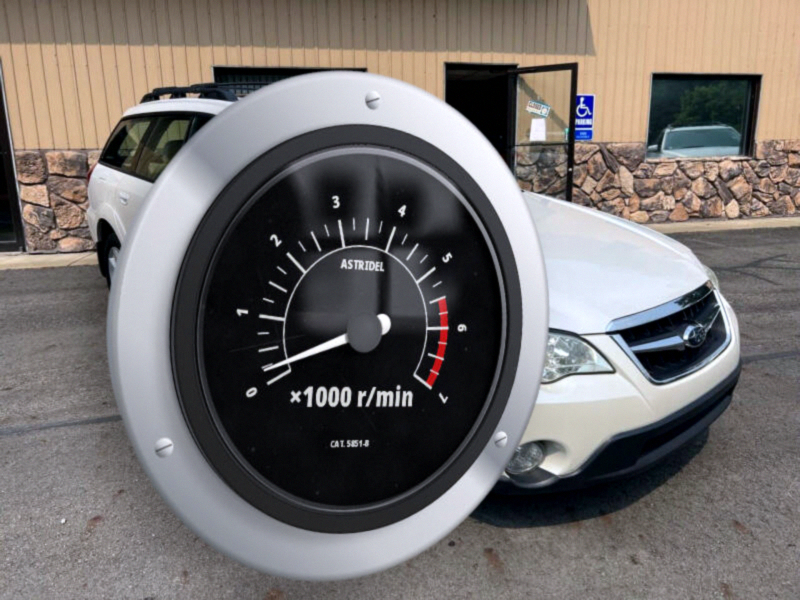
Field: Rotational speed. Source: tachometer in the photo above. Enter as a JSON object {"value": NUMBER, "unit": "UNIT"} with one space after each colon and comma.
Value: {"value": 250, "unit": "rpm"}
